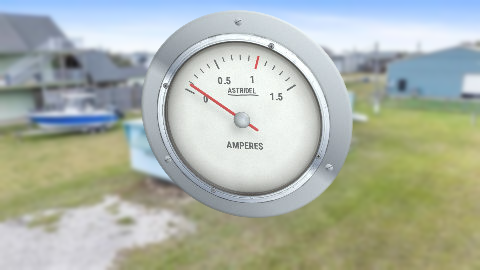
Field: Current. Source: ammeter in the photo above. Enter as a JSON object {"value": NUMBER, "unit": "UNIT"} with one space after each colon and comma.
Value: {"value": 0.1, "unit": "A"}
